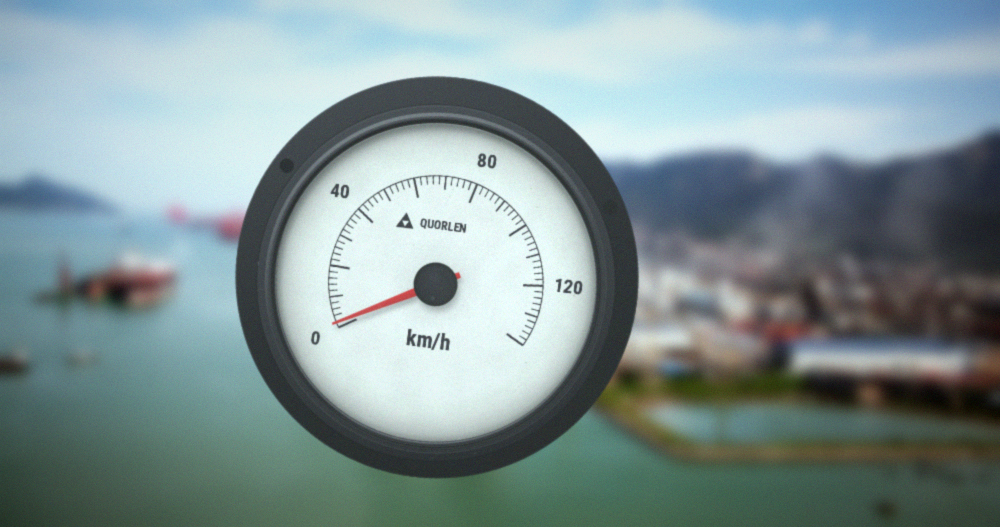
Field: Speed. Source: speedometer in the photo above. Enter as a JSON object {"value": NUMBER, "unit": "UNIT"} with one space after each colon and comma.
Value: {"value": 2, "unit": "km/h"}
